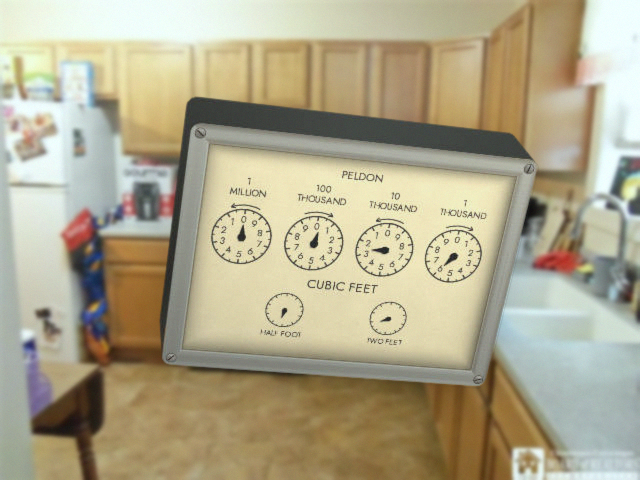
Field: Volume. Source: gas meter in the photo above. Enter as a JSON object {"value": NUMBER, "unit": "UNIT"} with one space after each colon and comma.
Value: {"value": 2600, "unit": "ft³"}
